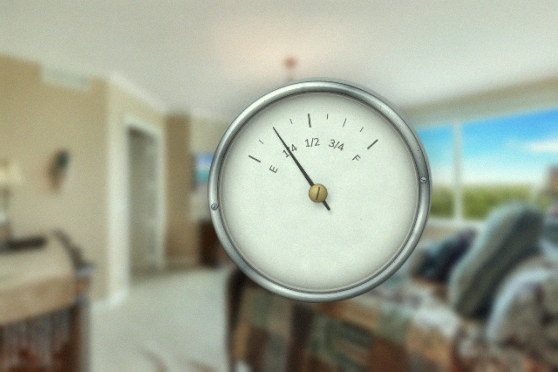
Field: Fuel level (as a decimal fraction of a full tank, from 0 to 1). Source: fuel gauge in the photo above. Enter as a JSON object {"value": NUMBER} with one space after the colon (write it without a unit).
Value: {"value": 0.25}
